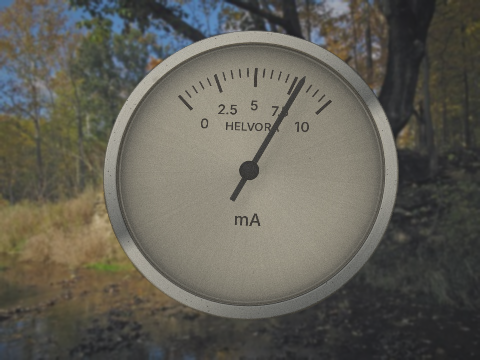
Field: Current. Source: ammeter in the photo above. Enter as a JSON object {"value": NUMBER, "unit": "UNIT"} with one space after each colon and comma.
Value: {"value": 8, "unit": "mA"}
